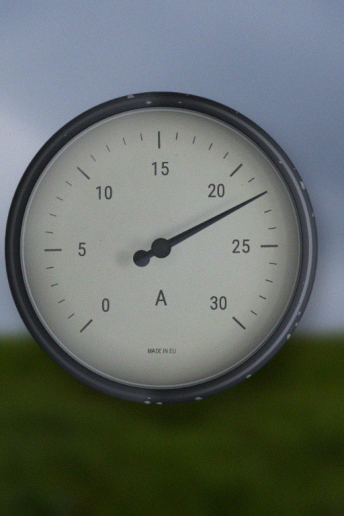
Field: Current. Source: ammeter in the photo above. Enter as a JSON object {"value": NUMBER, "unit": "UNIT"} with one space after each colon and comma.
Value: {"value": 22, "unit": "A"}
